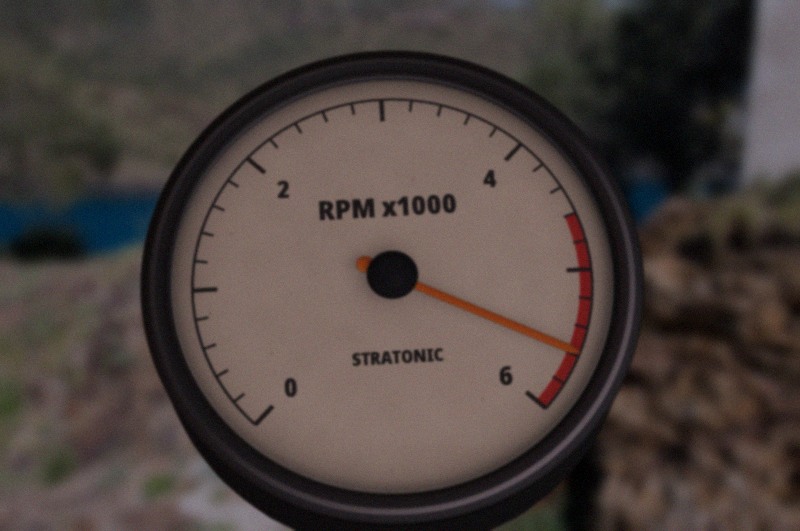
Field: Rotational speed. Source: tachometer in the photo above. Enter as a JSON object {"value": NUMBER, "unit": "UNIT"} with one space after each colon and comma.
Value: {"value": 5600, "unit": "rpm"}
